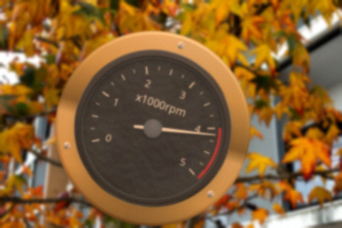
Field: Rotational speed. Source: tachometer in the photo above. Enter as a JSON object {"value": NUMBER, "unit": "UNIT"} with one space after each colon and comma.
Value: {"value": 4125, "unit": "rpm"}
